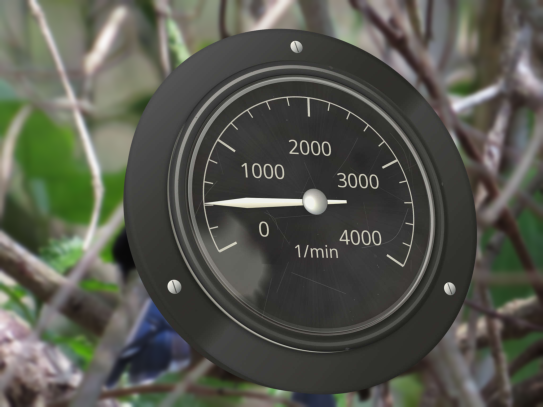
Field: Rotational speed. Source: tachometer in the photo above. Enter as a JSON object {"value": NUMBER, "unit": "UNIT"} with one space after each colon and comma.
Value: {"value": 400, "unit": "rpm"}
